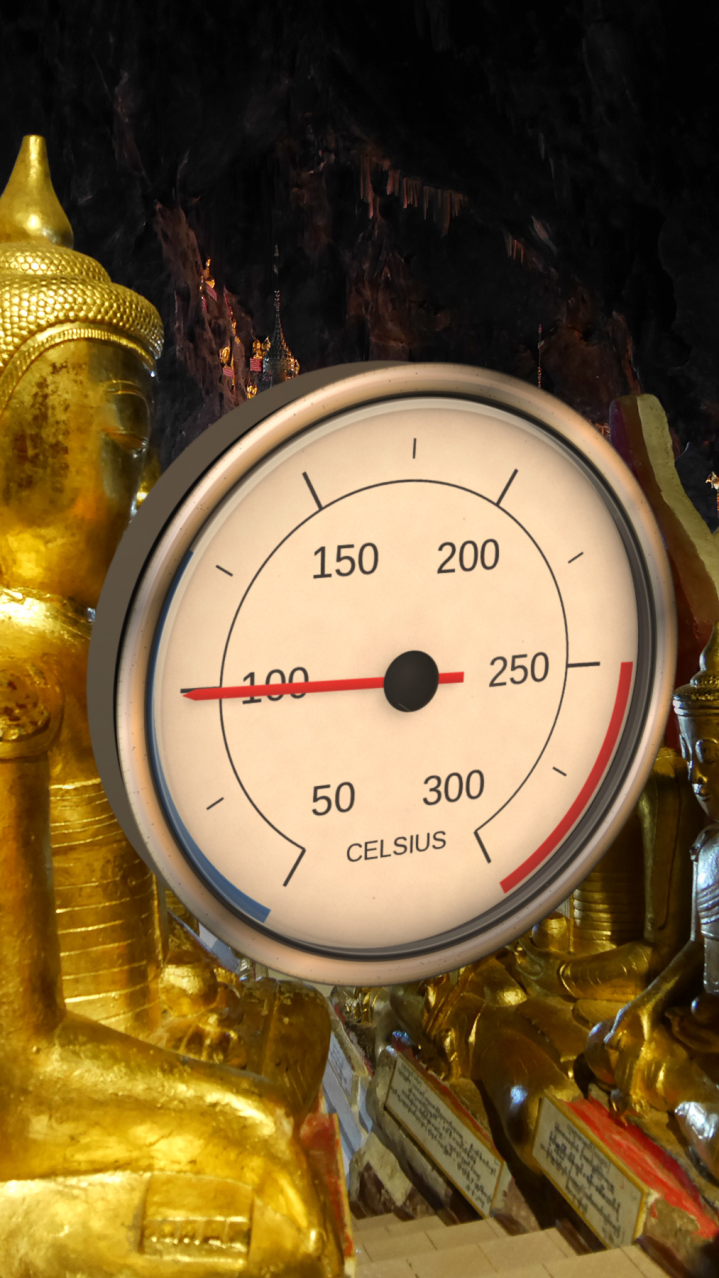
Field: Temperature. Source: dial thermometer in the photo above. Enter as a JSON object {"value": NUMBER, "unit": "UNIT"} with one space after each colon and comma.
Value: {"value": 100, "unit": "°C"}
